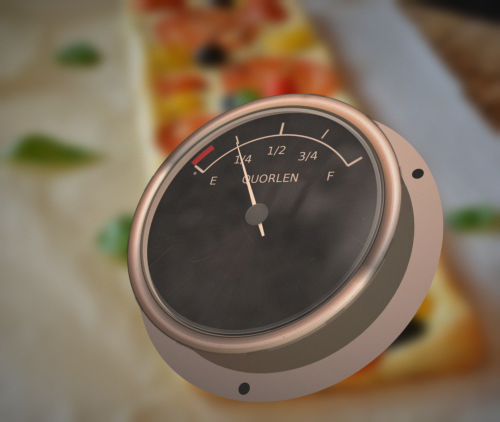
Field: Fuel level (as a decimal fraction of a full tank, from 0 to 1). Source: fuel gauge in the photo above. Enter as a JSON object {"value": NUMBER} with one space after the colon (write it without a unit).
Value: {"value": 0.25}
